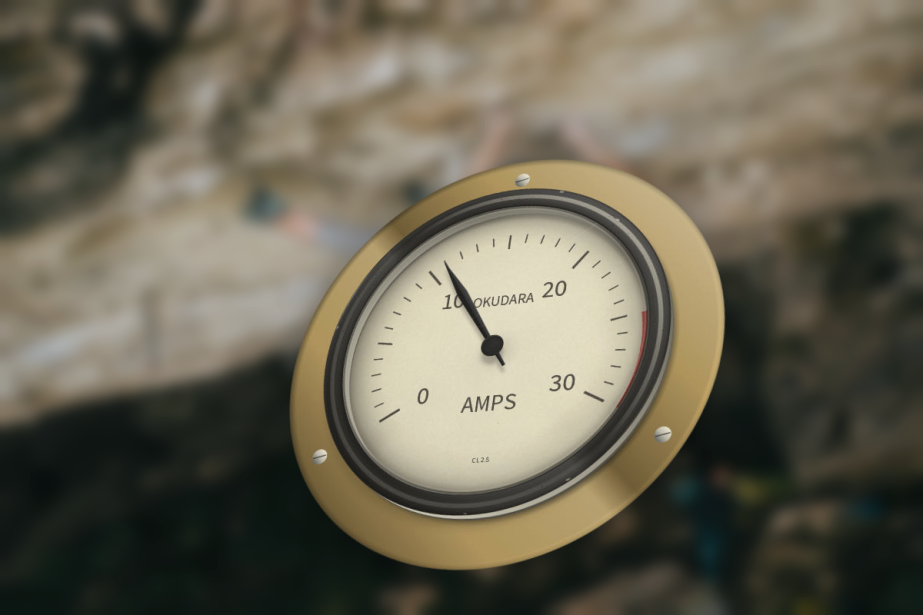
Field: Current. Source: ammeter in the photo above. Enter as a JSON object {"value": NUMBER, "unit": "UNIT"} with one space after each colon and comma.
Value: {"value": 11, "unit": "A"}
